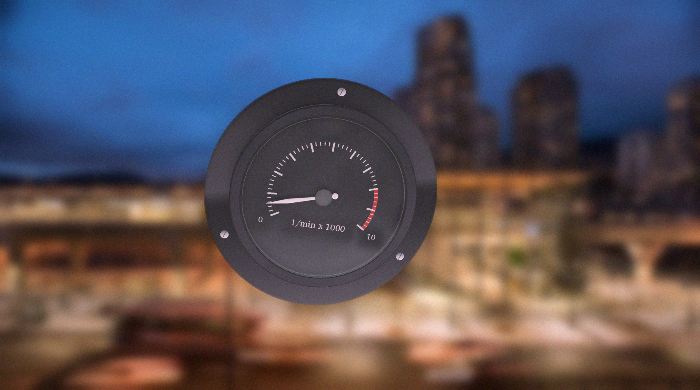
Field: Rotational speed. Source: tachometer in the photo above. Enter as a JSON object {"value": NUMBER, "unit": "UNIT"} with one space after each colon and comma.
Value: {"value": 600, "unit": "rpm"}
